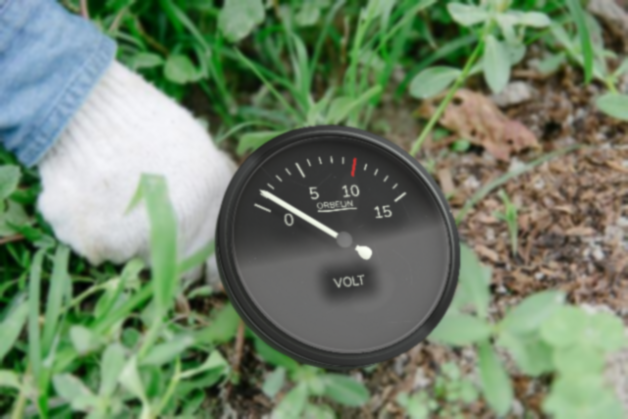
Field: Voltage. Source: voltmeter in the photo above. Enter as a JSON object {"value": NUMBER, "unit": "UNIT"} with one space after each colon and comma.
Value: {"value": 1, "unit": "V"}
